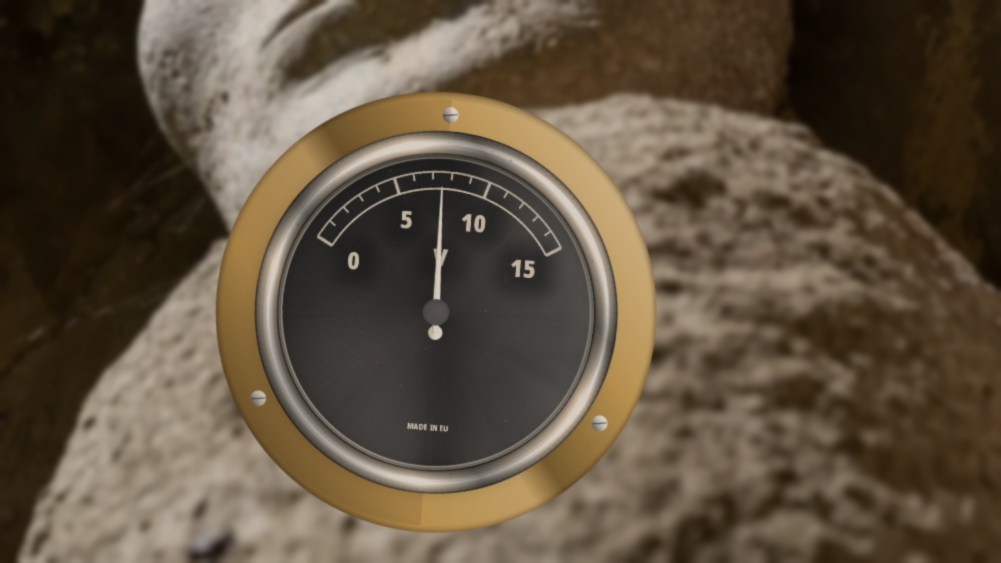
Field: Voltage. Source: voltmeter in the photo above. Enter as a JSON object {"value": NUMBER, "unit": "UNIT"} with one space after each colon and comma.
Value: {"value": 7.5, "unit": "V"}
